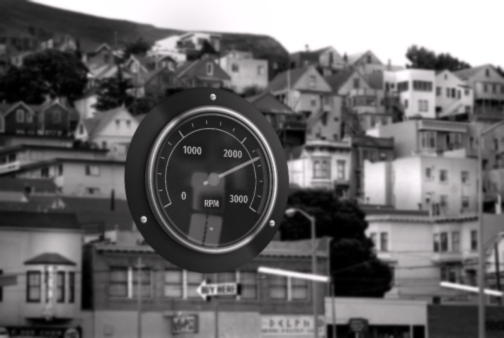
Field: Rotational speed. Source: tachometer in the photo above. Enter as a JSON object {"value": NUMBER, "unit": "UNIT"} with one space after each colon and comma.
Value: {"value": 2300, "unit": "rpm"}
